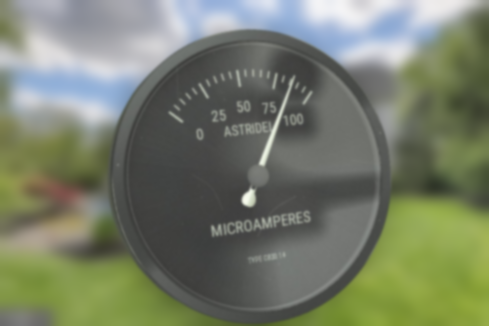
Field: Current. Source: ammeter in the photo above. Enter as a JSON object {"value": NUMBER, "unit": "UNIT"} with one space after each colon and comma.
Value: {"value": 85, "unit": "µA"}
